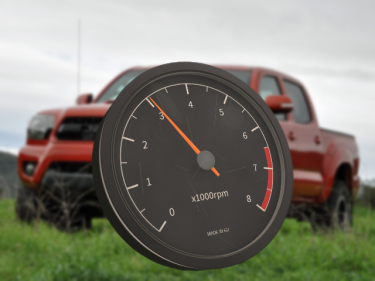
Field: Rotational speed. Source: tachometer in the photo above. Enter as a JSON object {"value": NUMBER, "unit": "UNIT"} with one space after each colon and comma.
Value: {"value": 3000, "unit": "rpm"}
